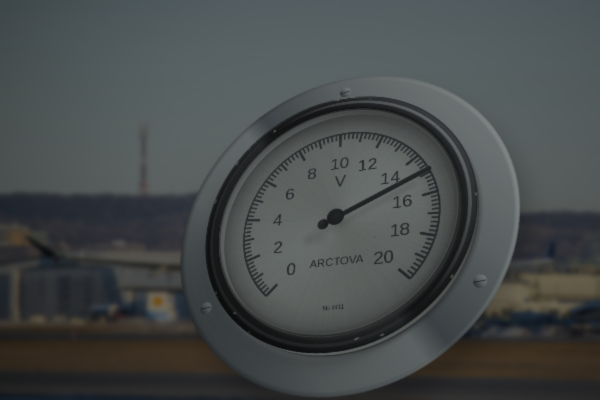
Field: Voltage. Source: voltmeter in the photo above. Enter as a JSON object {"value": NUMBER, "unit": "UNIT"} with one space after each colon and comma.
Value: {"value": 15, "unit": "V"}
